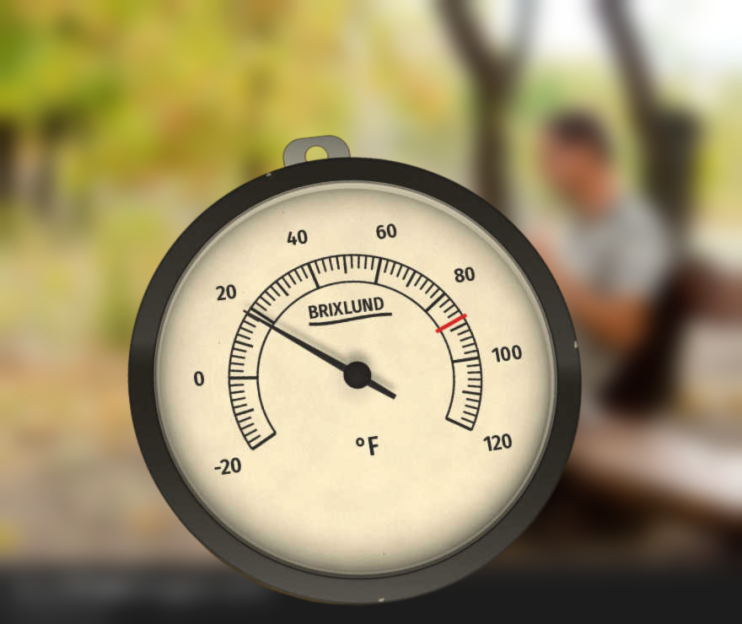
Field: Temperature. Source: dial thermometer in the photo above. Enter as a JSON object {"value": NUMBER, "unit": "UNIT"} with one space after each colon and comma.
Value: {"value": 18, "unit": "°F"}
